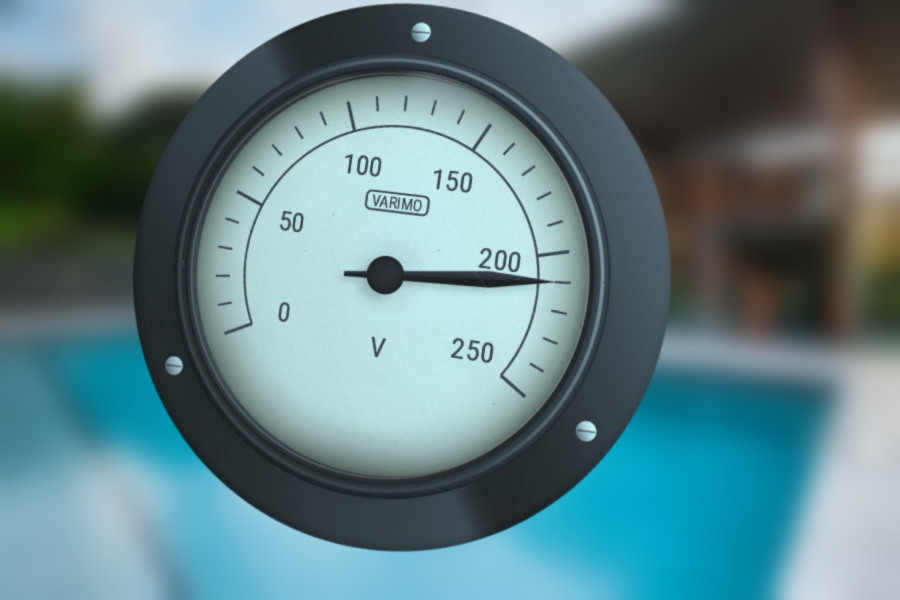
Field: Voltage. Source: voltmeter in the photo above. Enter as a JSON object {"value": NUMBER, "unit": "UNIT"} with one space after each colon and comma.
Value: {"value": 210, "unit": "V"}
